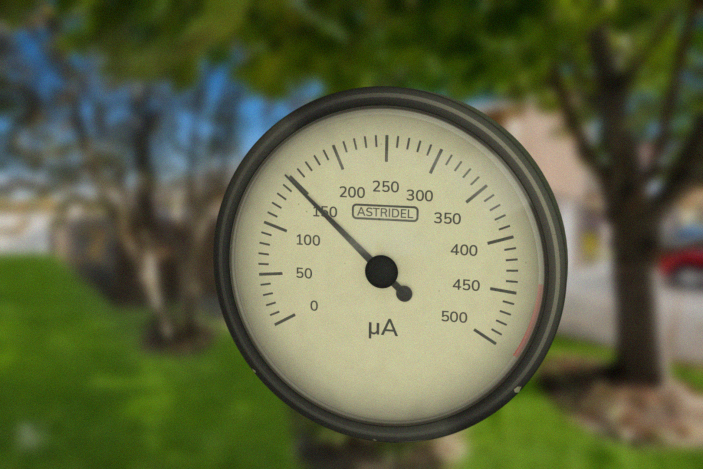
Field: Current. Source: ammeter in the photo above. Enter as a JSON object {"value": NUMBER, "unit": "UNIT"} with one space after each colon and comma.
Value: {"value": 150, "unit": "µA"}
